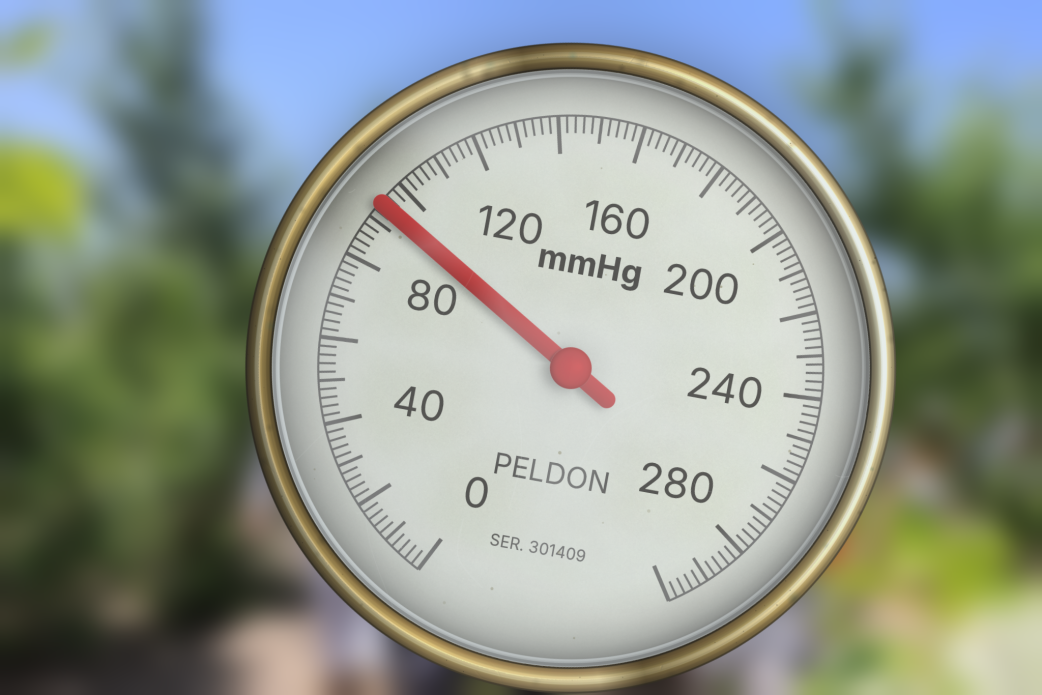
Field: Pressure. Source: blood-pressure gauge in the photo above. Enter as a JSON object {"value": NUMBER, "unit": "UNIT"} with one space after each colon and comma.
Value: {"value": 94, "unit": "mmHg"}
